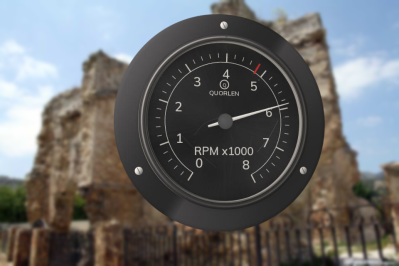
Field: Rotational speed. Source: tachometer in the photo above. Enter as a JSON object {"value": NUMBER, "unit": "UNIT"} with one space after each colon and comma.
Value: {"value": 5900, "unit": "rpm"}
